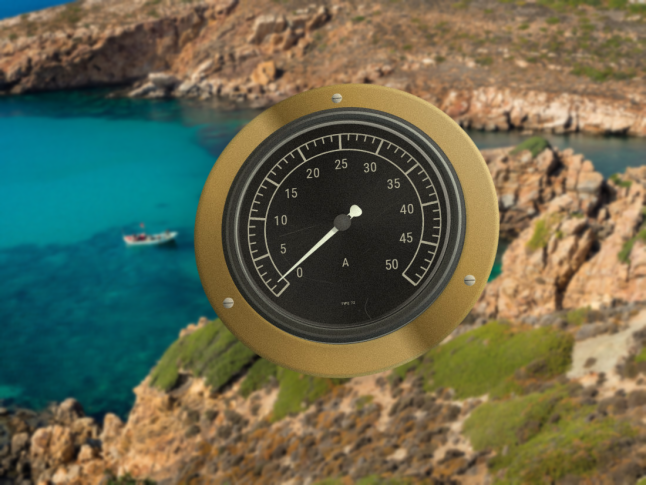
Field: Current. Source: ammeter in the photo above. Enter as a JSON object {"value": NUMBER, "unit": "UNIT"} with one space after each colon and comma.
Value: {"value": 1, "unit": "A"}
